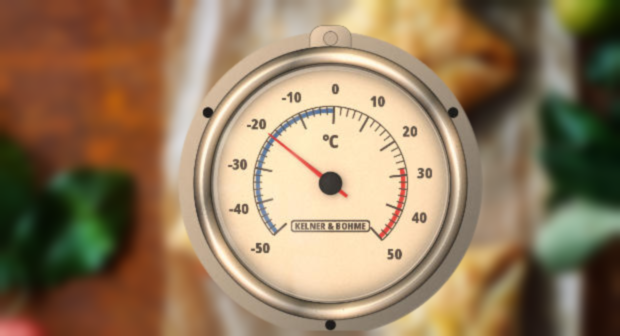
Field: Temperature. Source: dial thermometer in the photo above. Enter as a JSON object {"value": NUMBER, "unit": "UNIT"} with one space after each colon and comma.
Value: {"value": -20, "unit": "°C"}
